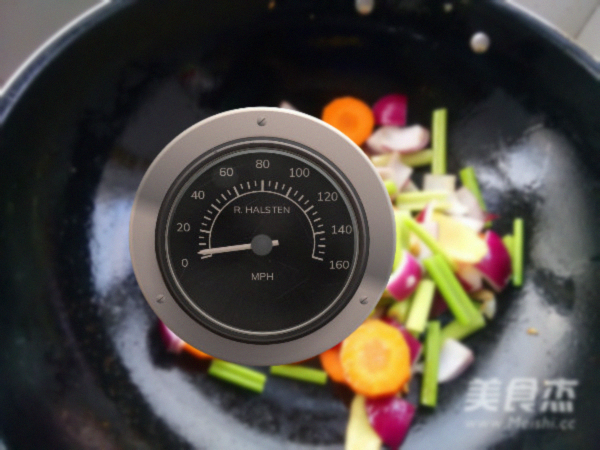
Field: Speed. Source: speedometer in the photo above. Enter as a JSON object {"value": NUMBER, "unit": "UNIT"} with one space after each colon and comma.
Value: {"value": 5, "unit": "mph"}
